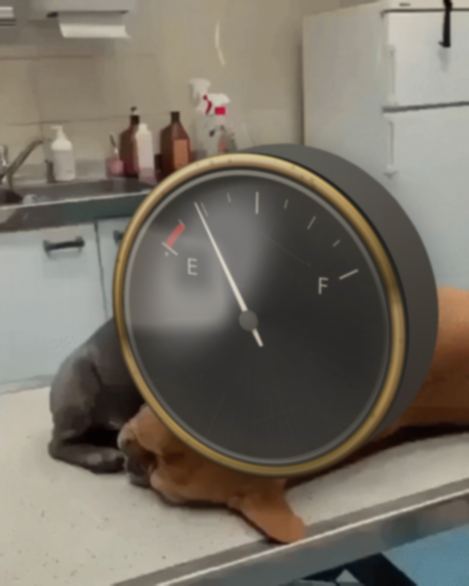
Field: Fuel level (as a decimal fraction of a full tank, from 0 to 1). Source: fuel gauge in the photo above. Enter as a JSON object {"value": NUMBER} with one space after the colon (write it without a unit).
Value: {"value": 0.25}
